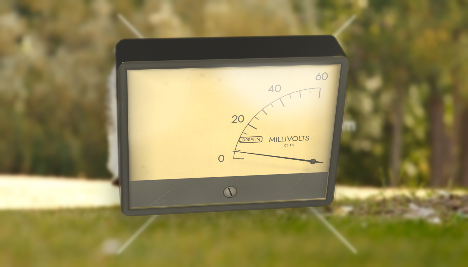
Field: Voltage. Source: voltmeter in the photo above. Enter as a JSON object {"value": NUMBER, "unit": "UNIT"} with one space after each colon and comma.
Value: {"value": 5, "unit": "mV"}
